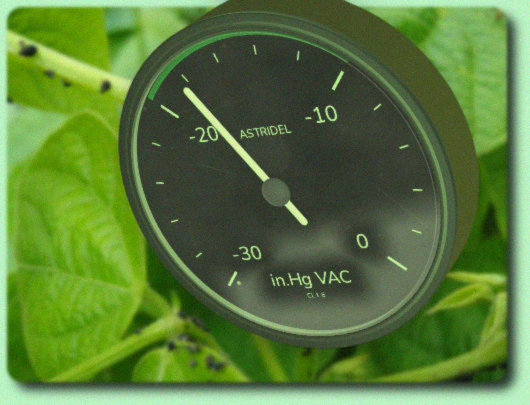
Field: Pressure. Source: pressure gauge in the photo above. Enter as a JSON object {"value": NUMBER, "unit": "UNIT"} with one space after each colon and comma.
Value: {"value": -18, "unit": "inHg"}
